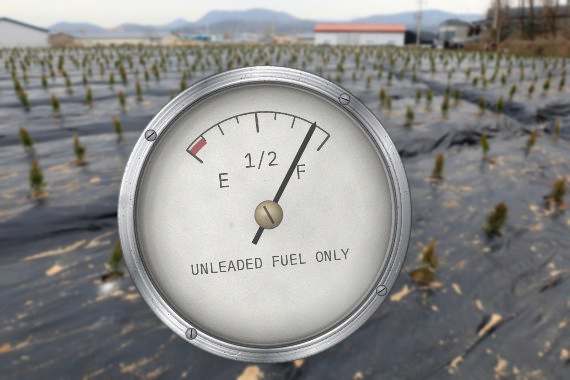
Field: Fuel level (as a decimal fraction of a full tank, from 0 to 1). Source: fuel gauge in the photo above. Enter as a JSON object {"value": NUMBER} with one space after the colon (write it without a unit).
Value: {"value": 0.875}
